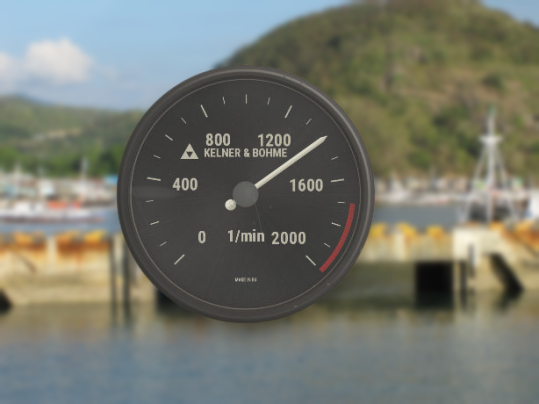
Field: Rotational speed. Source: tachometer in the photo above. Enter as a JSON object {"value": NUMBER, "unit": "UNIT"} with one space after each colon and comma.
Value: {"value": 1400, "unit": "rpm"}
